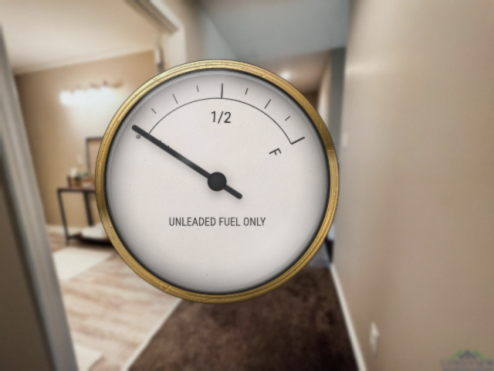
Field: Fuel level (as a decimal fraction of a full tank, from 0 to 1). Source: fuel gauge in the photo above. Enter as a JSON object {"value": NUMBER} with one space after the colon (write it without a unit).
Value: {"value": 0}
